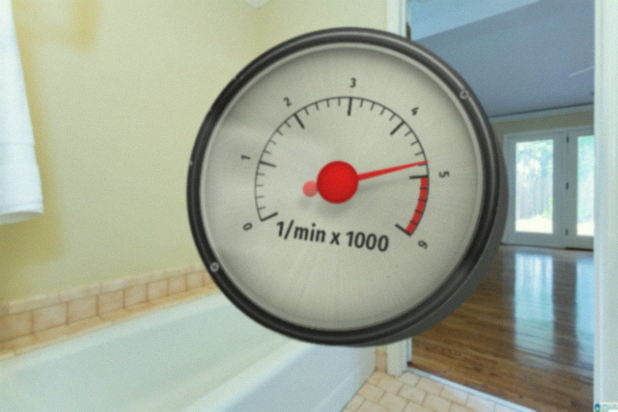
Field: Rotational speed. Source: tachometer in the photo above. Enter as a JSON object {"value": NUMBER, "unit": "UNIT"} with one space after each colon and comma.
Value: {"value": 4800, "unit": "rpm"}
